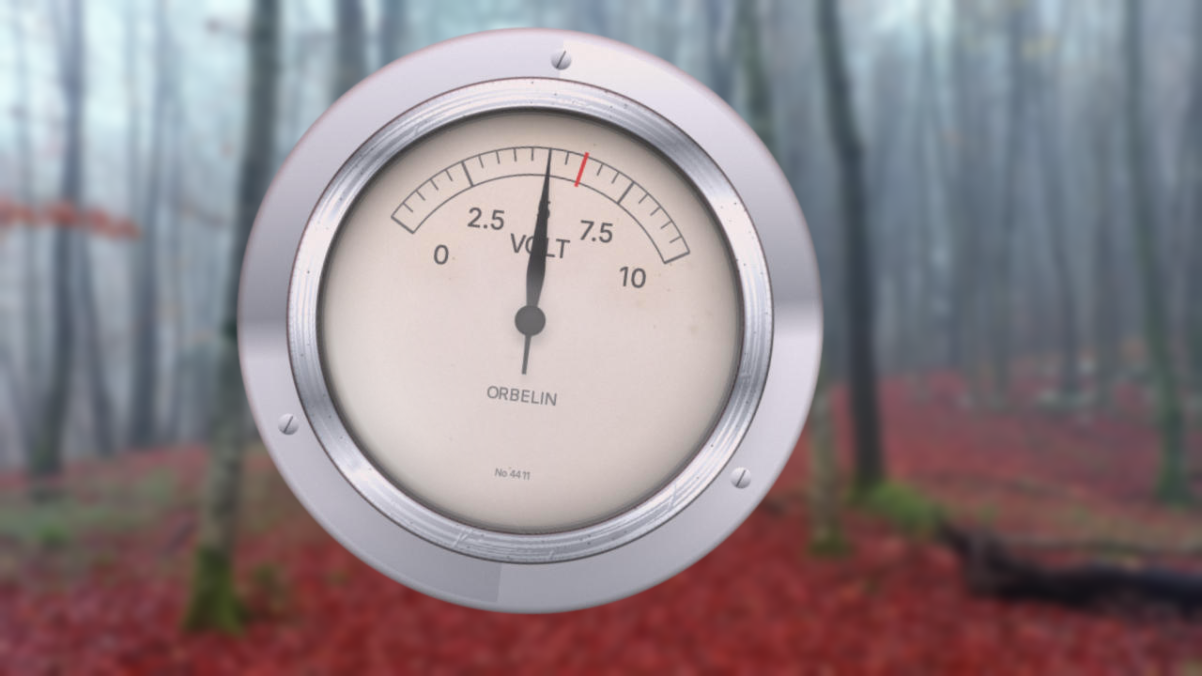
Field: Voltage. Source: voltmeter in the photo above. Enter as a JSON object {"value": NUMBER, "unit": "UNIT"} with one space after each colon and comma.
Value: {"value": 5, "unit": "V"}
